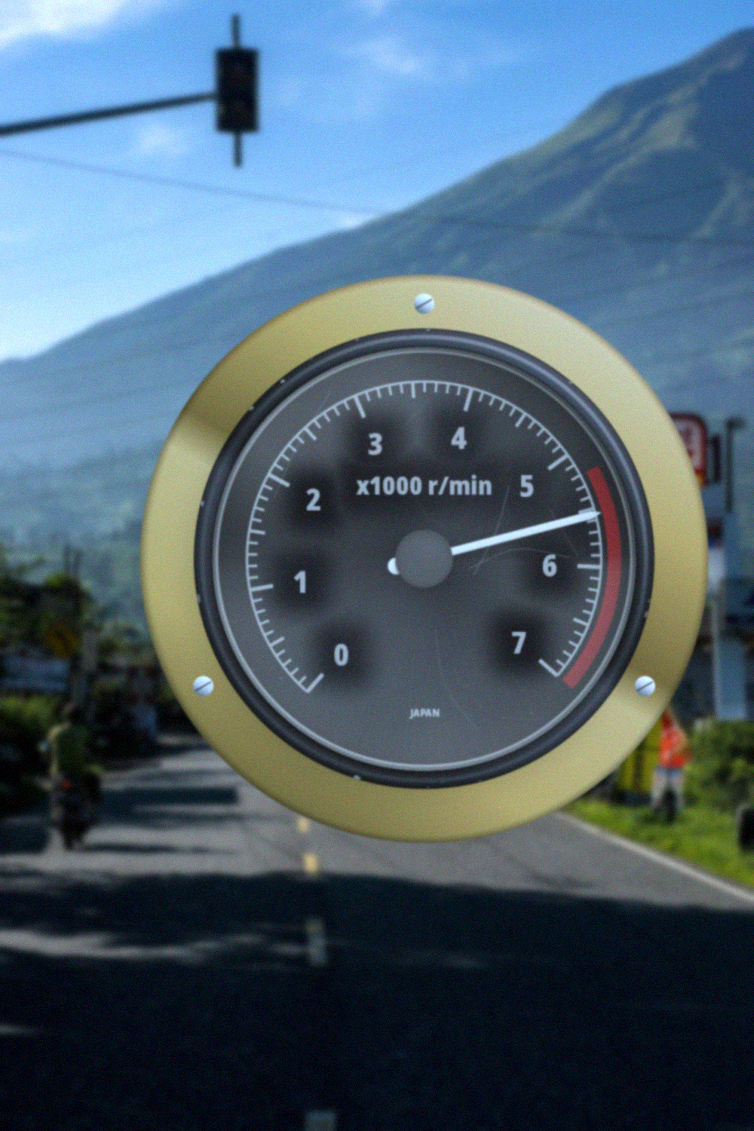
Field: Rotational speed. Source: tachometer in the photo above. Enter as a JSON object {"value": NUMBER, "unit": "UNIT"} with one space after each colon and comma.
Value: {"value": 5550, "unit": "rpm"}
